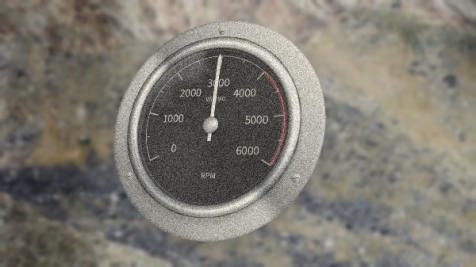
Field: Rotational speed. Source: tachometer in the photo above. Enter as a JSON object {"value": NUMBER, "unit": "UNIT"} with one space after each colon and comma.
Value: {"value": 3000, "unit": "rpm"}
